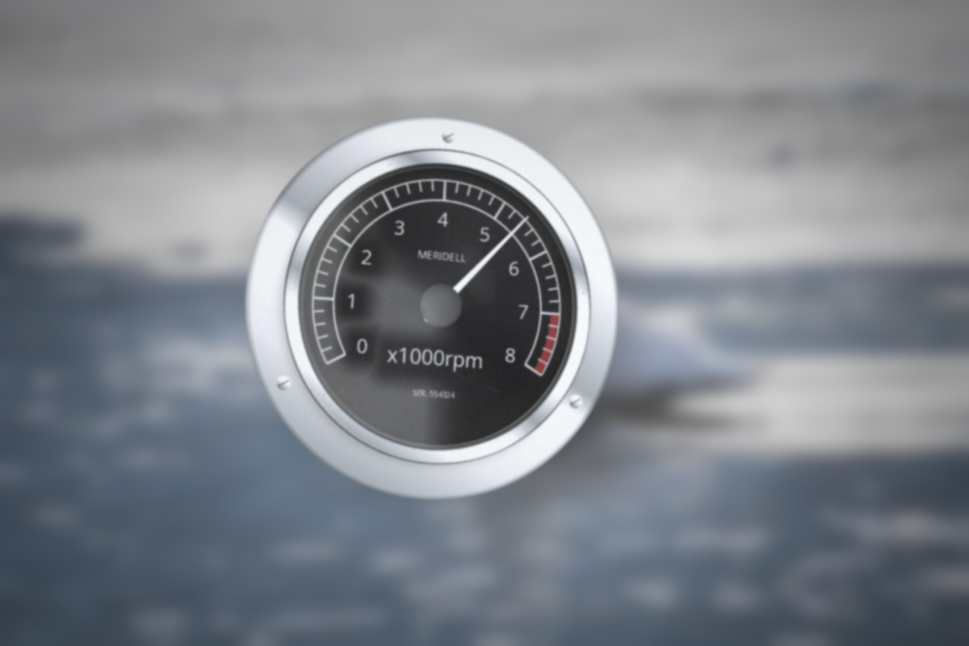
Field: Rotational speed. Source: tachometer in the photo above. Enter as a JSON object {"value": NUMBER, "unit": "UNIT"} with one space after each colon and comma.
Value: {"value": 5400, "unit": "rpm"}
